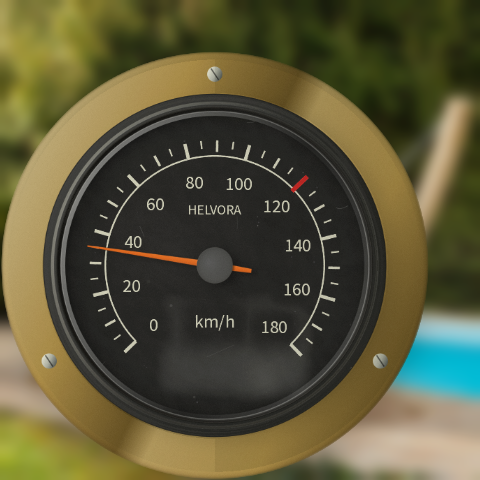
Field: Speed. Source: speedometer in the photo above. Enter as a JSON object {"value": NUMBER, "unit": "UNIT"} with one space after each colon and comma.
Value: {"value": 35, "unit": "km/h"}
